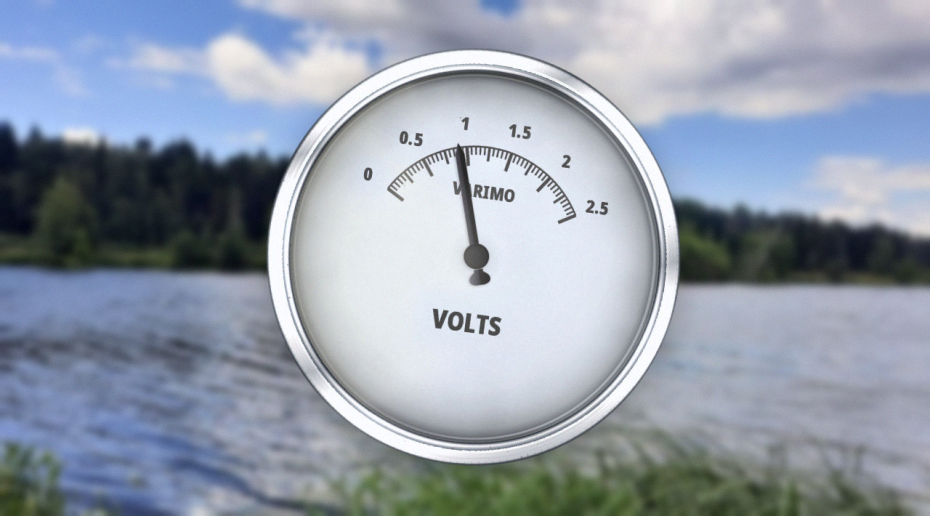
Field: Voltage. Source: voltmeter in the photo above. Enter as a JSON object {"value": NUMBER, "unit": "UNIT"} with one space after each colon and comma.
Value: {"value": 0.9, "unit": "V"}
